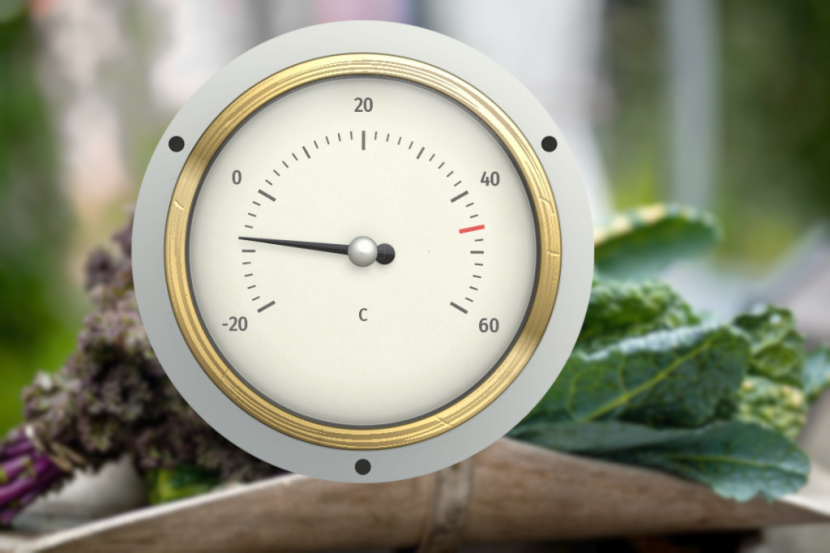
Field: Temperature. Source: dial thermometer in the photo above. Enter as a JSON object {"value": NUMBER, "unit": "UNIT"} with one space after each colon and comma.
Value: {"value": -8, "unit": "°C"}
